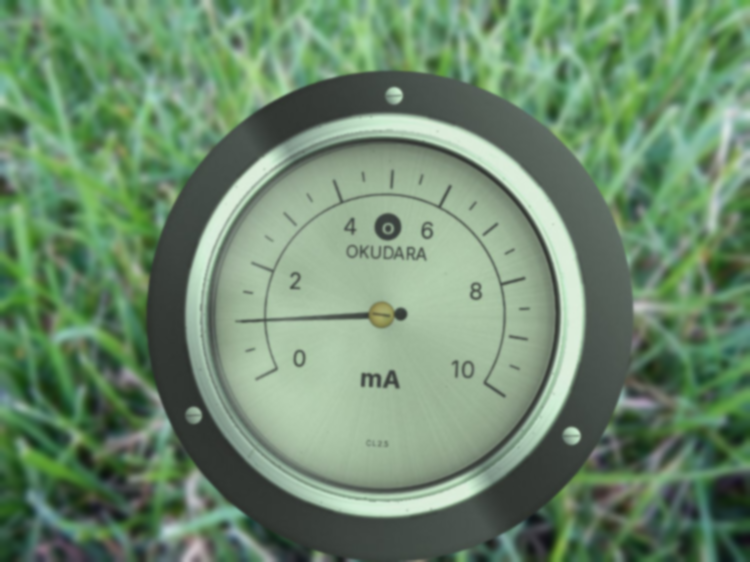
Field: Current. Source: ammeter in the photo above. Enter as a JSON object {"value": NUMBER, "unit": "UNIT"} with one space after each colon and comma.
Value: {"value": 1, "unit": "mA"}
